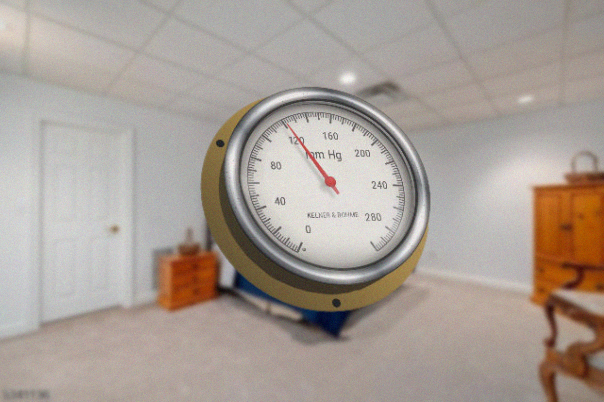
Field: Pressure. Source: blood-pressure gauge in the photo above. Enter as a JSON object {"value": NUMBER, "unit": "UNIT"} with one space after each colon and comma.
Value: {"value": 120, "unit": "mmHg"}
